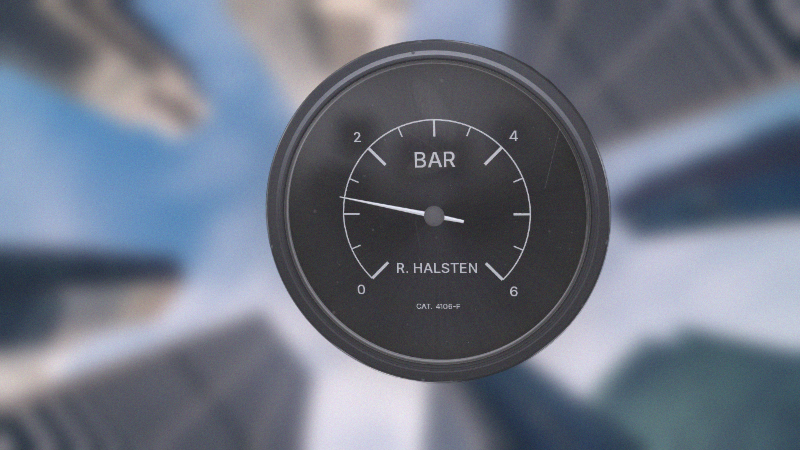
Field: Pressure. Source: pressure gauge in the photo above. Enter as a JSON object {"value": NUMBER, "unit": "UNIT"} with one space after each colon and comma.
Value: {"value": 1.25, "unit": "bar"}
